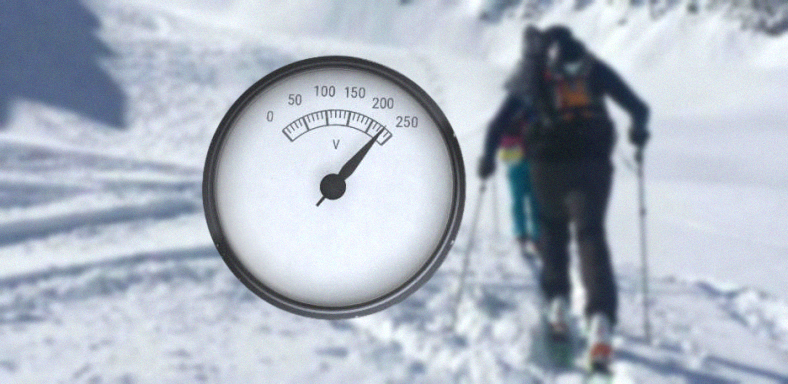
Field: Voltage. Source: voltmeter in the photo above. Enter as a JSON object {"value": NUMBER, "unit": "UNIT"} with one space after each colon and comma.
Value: {"value": 230, "unit": "V"}
